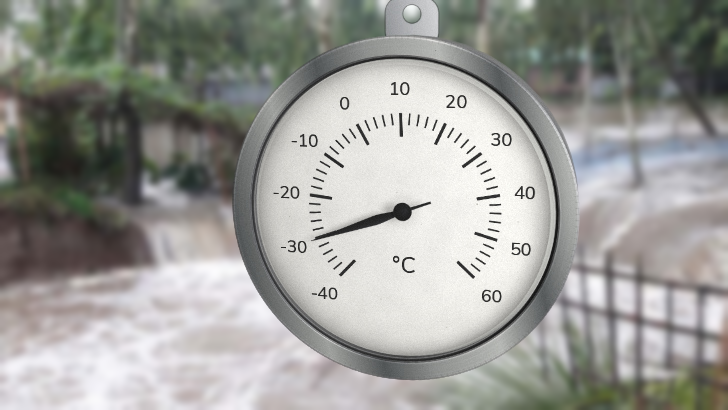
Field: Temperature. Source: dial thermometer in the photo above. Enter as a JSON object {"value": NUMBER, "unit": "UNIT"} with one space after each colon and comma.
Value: {"value": -30, "unit": "°C"}
